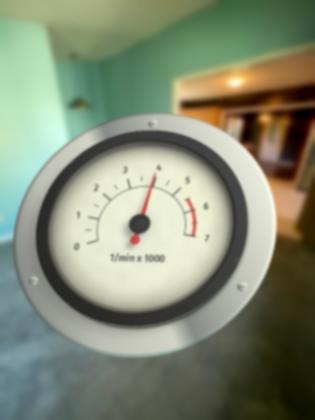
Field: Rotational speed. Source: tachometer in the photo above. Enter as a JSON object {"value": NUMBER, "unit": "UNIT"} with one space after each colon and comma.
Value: {"value": 4000, "unit": "rpm"}
